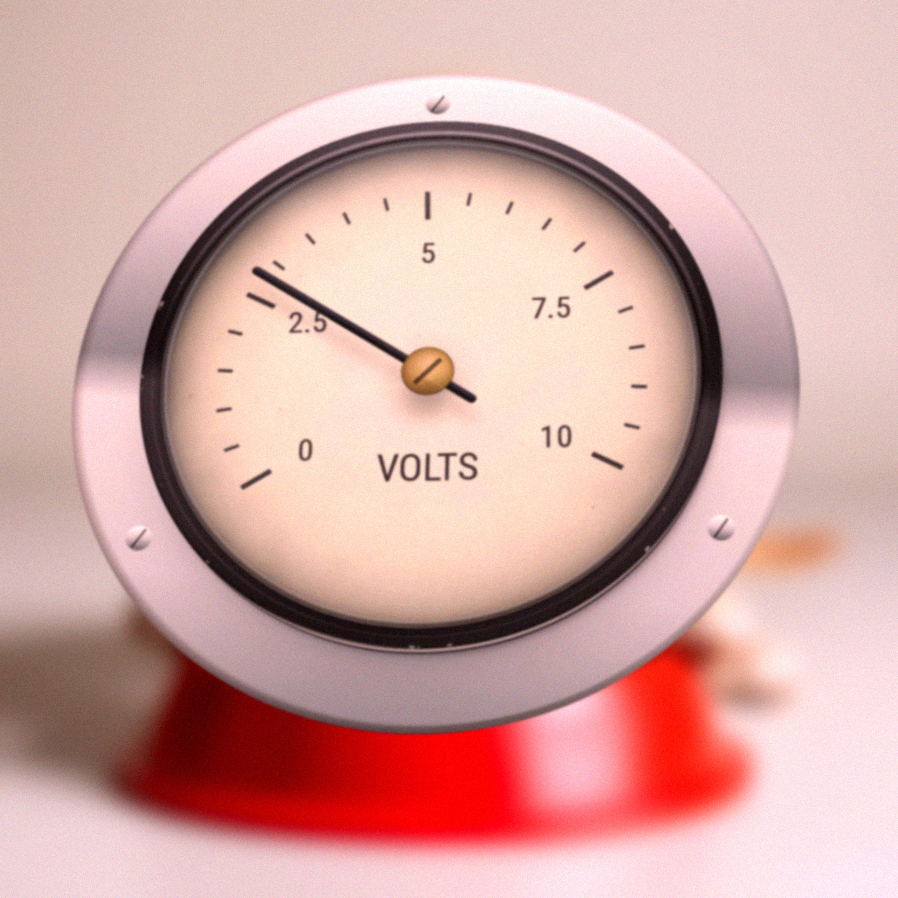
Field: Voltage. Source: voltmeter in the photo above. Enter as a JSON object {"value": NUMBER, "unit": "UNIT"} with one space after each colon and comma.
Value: {"value": 2.75, "unit": "V"}
